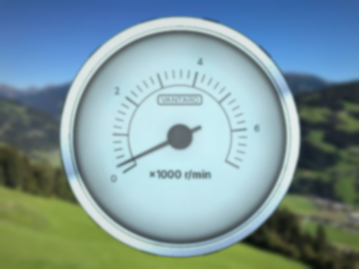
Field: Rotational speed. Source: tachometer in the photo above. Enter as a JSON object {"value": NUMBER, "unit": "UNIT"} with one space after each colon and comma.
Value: {"value": 200, "unit": "rpm"}
